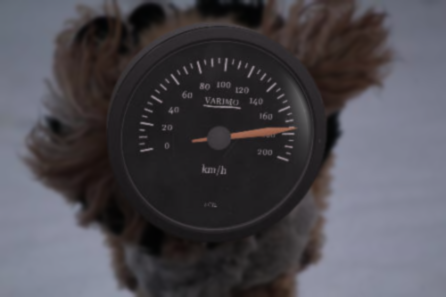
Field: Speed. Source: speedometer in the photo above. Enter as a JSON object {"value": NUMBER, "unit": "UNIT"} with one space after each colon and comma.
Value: {"value": 175, "unit": "km/h"}
